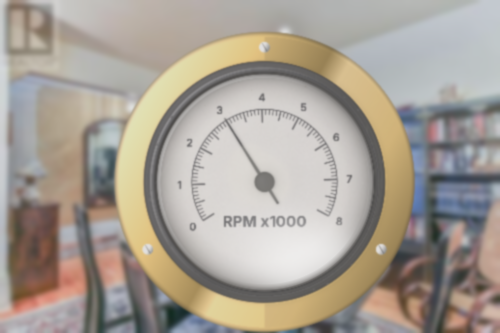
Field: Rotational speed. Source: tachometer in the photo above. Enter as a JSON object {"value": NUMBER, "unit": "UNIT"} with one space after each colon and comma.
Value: {"value": 3000, "unit": "rpm"}
